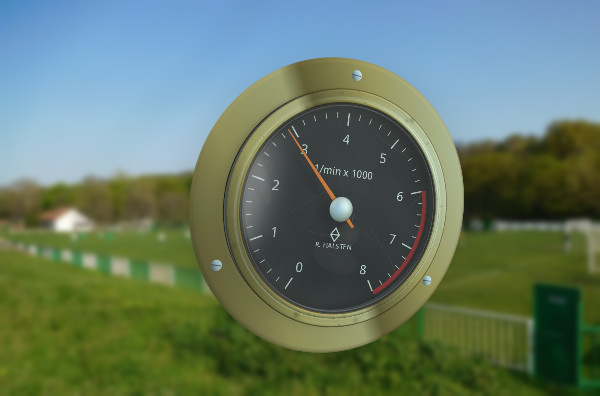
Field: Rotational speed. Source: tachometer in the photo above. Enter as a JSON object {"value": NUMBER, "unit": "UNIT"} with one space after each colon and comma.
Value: {"value": 2900, "unit": "rpm"}
